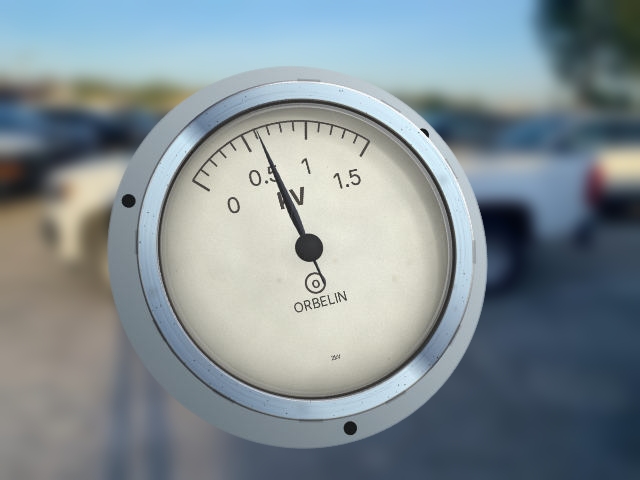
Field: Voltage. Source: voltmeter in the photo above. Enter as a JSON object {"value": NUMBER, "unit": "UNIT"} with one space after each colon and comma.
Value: {"value": 0.6, "unit": "kV"}
